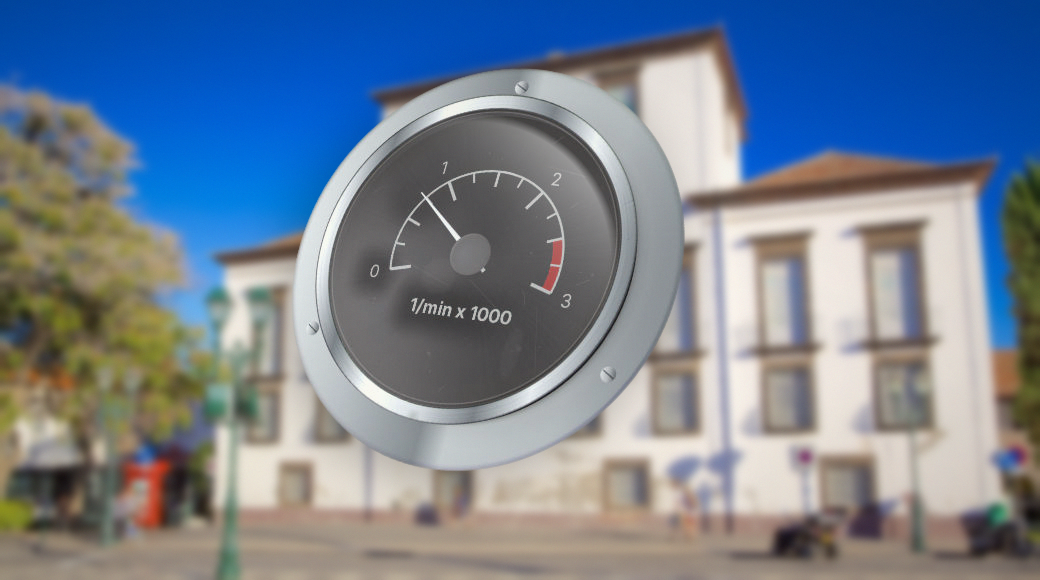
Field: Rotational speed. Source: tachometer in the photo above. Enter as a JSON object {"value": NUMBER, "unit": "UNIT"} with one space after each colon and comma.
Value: {"value": 750, "unit": "rpm"}
